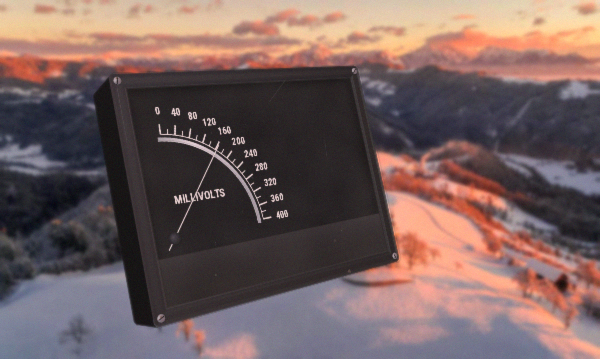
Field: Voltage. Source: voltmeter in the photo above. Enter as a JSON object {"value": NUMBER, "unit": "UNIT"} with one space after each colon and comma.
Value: {"value": 160, "unit": "mV"}
